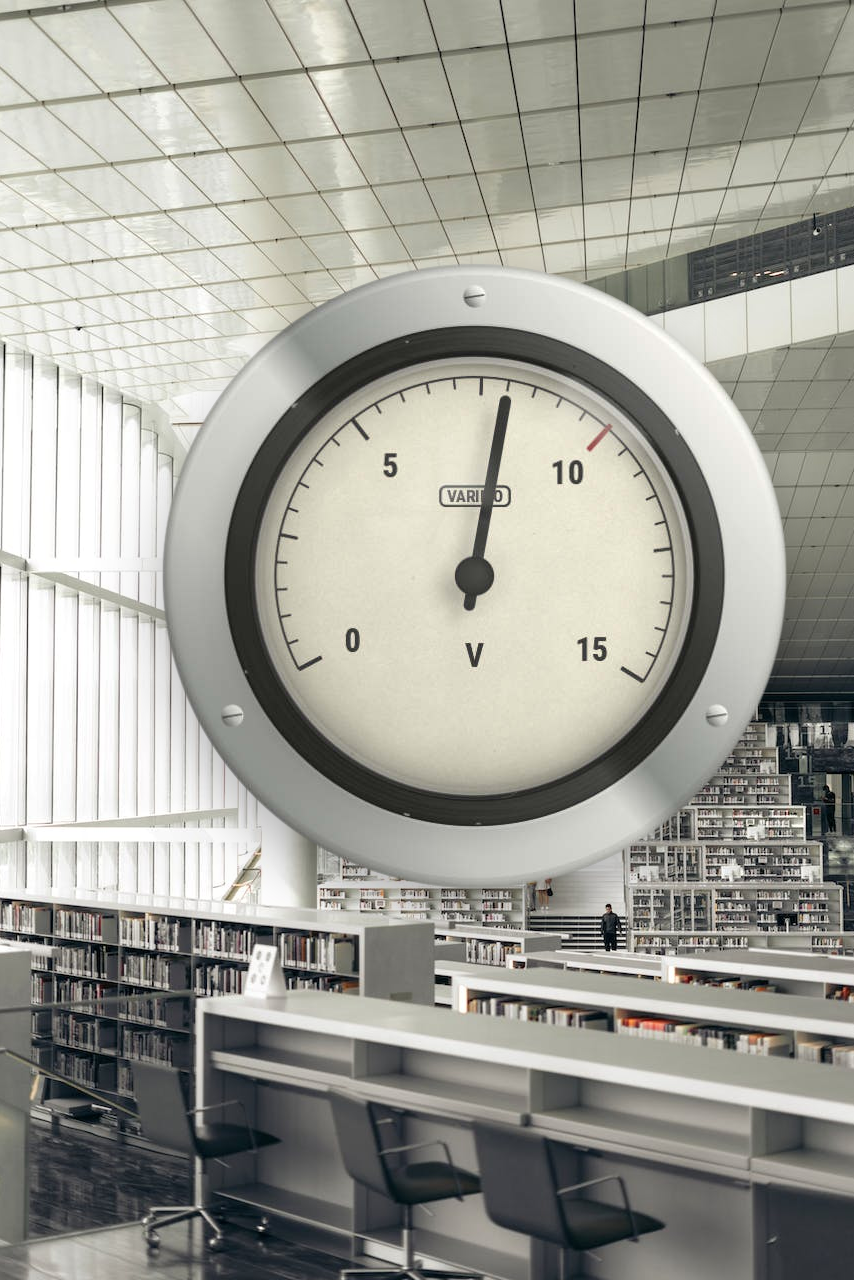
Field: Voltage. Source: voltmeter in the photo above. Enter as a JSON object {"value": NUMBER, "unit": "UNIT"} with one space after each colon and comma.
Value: {"value": 8, "unit": "V"}
